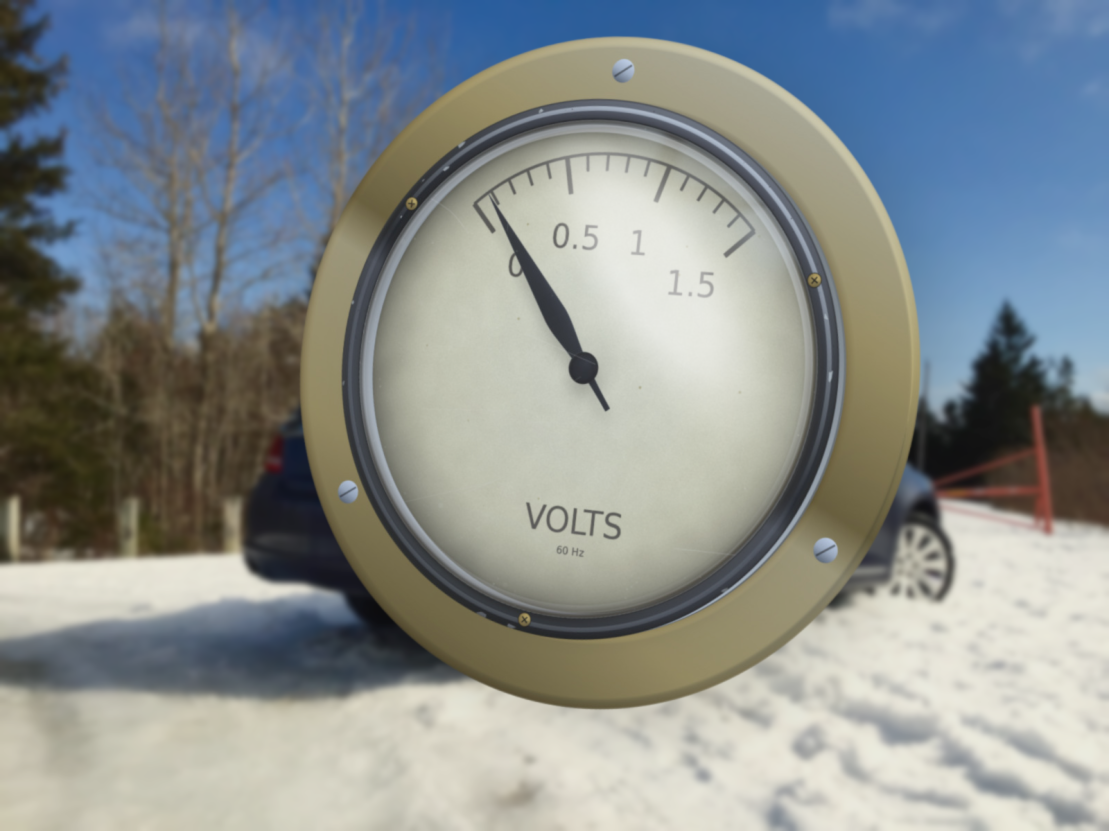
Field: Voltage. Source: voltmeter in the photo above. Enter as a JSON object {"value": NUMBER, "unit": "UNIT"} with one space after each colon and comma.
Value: {"value": 0.1, "unit": "V"}
